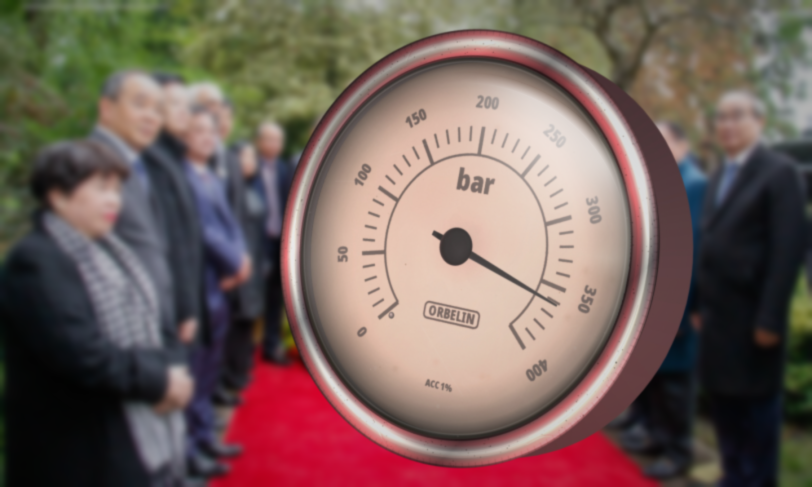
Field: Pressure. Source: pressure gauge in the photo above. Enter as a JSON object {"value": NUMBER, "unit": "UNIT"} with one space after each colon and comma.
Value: {"value": 360, "unit": "bar"}
